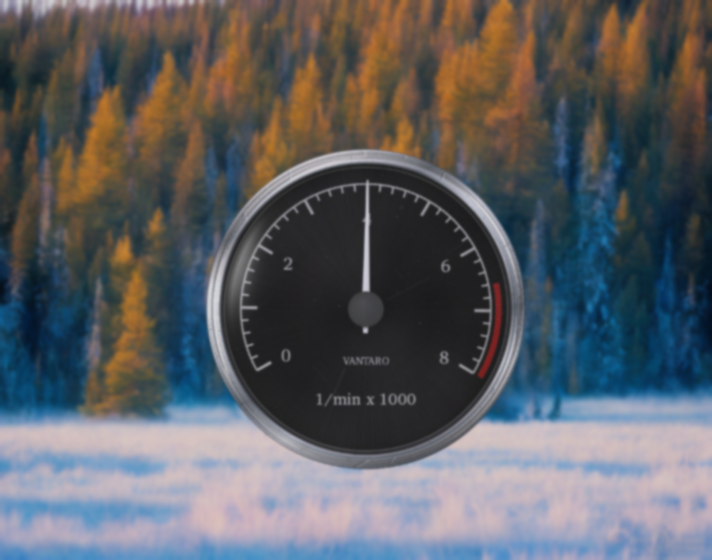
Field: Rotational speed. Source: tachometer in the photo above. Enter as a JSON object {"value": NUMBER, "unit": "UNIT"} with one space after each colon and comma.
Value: {"value": 4000, "unit": "rpm"}
